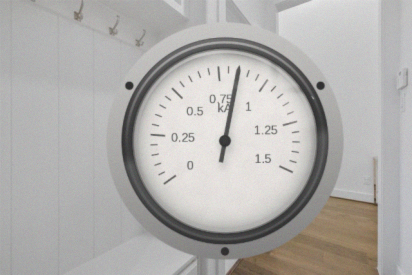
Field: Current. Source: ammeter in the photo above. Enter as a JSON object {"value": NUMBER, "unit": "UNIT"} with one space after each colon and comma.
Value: {"value": 0.85, "unit": "kA"}
